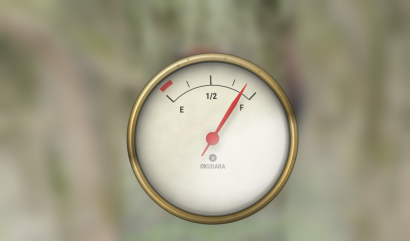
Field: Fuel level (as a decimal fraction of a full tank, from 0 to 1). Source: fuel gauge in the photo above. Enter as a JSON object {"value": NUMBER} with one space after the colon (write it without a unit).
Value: {"value": 0.875}
